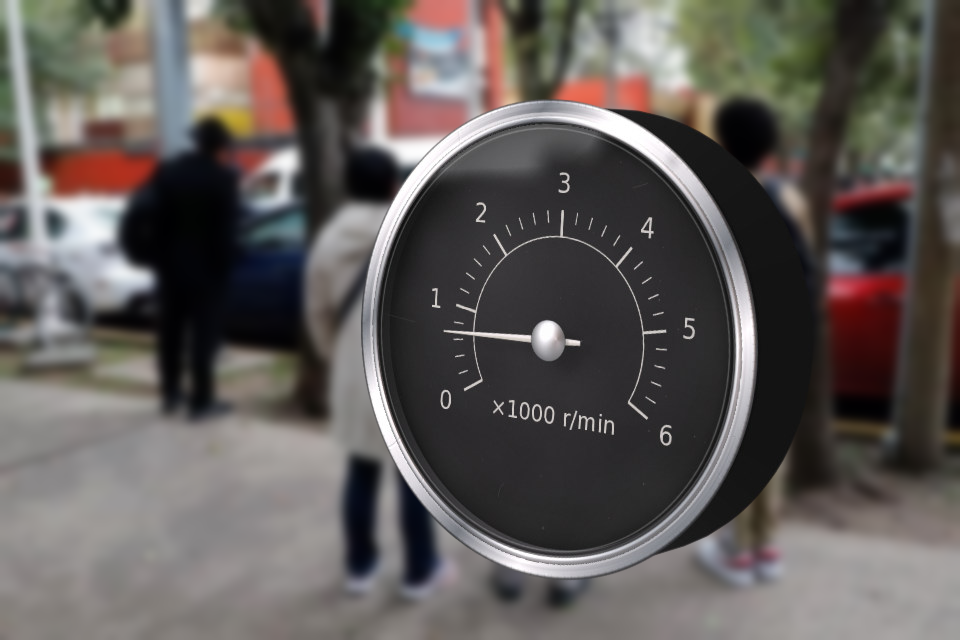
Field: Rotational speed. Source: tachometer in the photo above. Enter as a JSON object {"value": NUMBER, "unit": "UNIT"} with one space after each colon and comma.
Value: {"value": 700, "unit": "rpm"}
